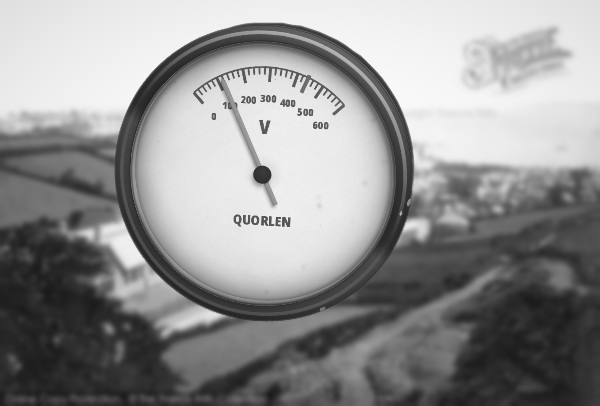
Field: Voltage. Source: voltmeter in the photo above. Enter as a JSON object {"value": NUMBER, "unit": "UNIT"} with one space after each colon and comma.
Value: {"value": 120, "unit": "V"}
